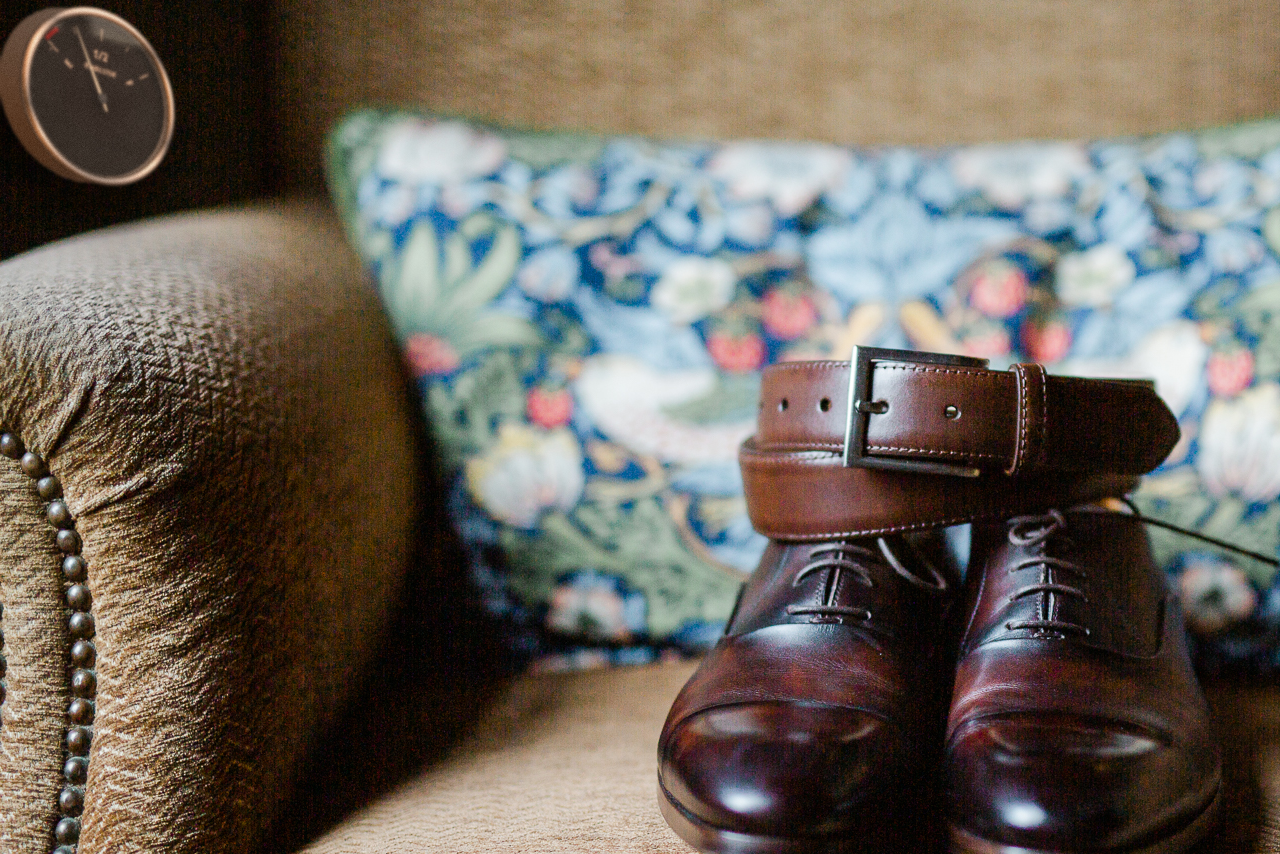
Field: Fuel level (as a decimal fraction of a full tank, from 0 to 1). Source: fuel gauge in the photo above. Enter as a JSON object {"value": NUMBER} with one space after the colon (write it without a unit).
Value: {"value": 0.25}
